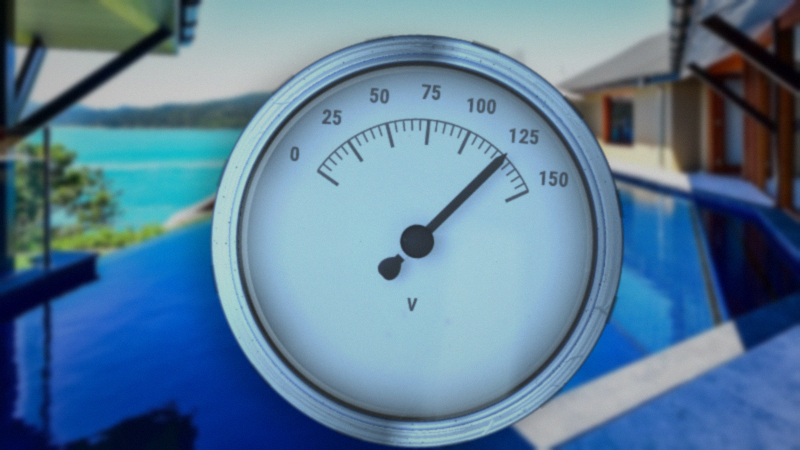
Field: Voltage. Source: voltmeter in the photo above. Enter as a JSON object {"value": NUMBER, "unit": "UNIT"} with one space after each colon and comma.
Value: {"value": 125, "unit": "V"}
